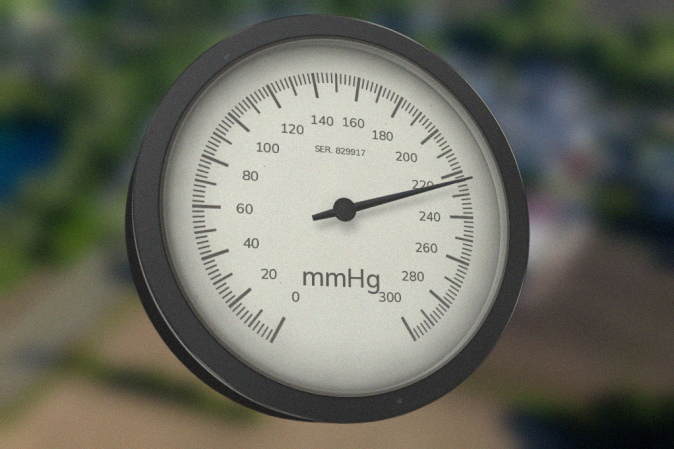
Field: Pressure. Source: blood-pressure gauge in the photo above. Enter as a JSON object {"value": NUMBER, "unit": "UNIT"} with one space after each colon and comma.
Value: {"value": 224, "unit": "mmHg"}
